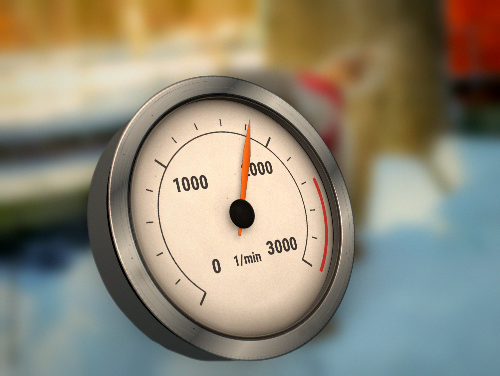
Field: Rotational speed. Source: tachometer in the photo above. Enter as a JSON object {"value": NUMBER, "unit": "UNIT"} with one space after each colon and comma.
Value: {"value": 1800, "unit": "rpm"}
